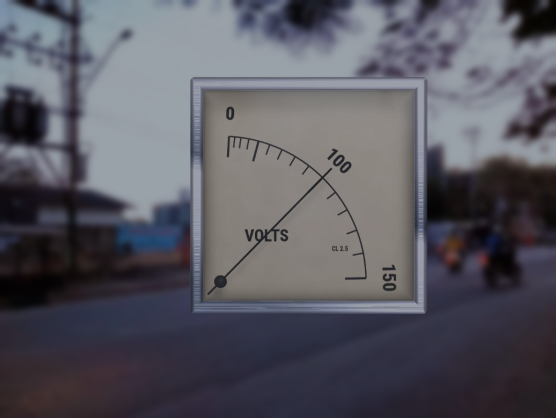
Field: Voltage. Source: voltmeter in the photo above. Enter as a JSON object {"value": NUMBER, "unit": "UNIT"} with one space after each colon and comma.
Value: {"value": 100, "unit": "V"}
